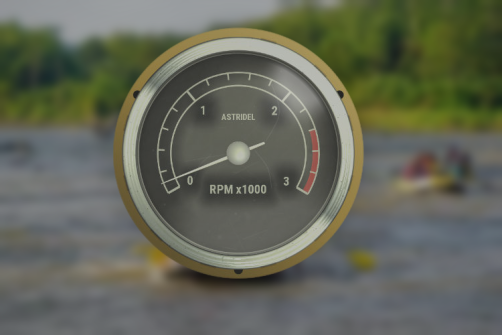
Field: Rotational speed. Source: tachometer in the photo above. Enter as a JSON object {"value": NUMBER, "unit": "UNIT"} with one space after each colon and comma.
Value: {"value": 100, "unit": "rpm"}
